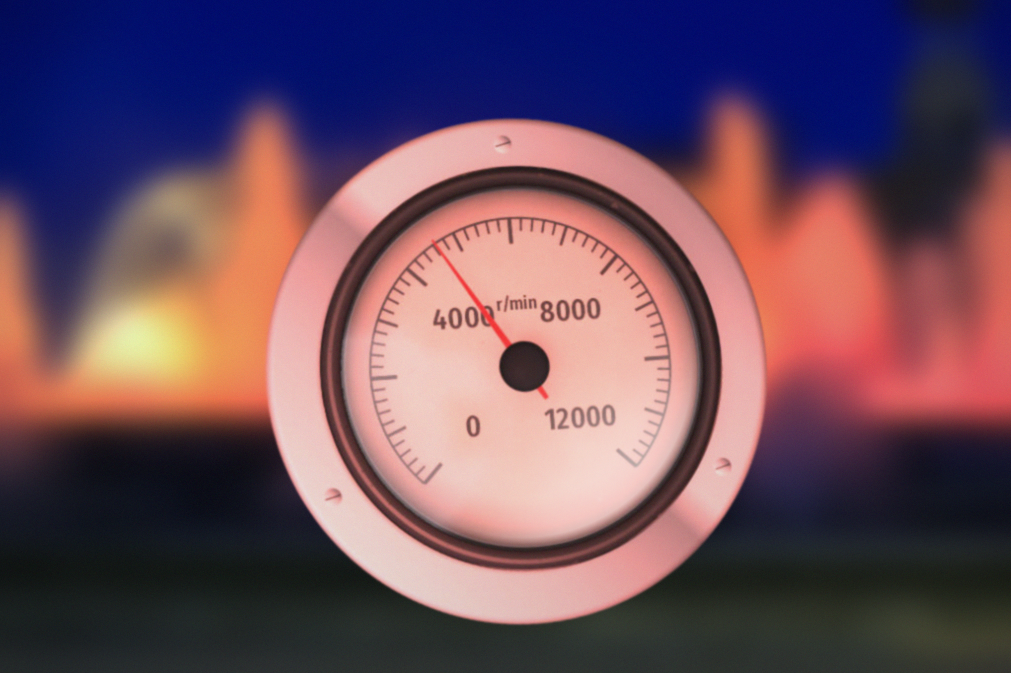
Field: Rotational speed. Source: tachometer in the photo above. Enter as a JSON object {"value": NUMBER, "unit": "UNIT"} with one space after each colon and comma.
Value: {"value": 4600, "unit": "rpm"}
